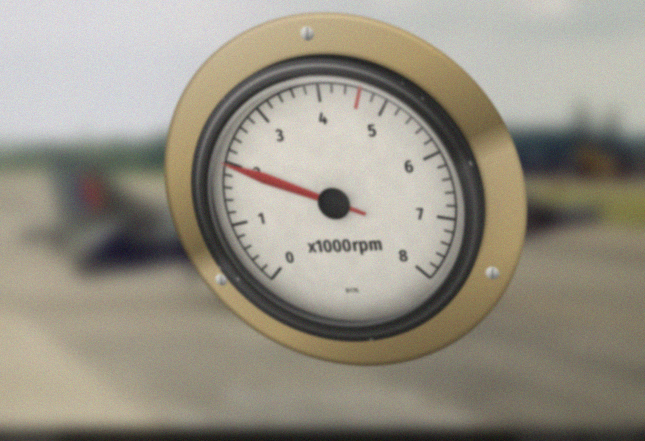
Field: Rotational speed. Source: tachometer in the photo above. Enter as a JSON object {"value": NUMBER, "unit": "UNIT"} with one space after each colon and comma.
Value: {"value": 2000, "unit": "rpm"}
